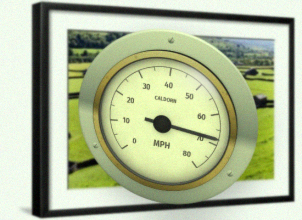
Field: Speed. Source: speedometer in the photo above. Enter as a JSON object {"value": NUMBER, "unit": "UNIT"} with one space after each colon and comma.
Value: {"value": 67.5, "unit": "mph"}
